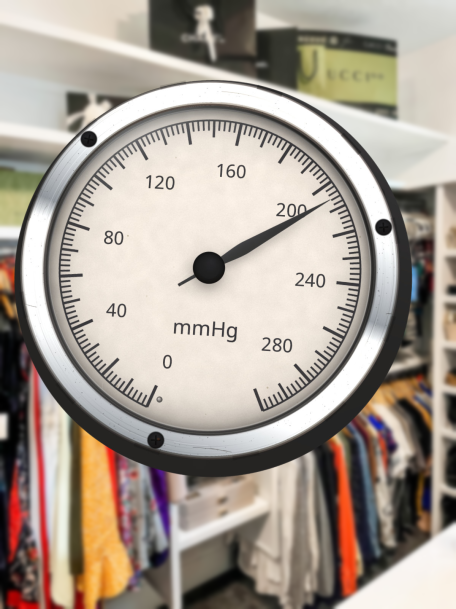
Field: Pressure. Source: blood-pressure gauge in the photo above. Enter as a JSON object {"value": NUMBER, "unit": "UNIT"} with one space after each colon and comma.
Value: {"value": 206, "unit": "mmHg"}
